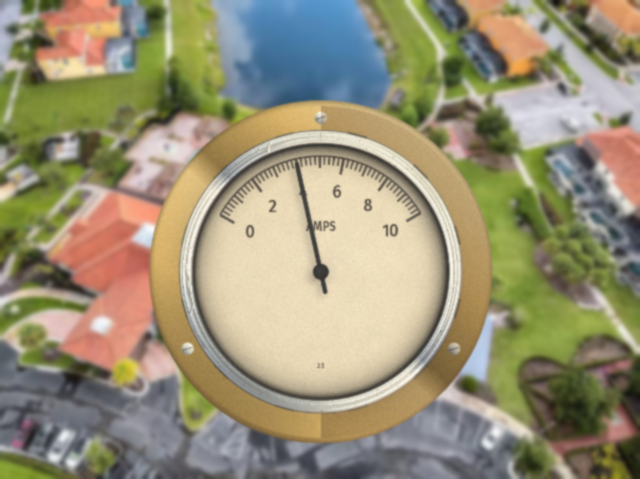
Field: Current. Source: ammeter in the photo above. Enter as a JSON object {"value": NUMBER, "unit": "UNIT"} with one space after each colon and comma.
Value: {"value": 4, "unit": "A"}
